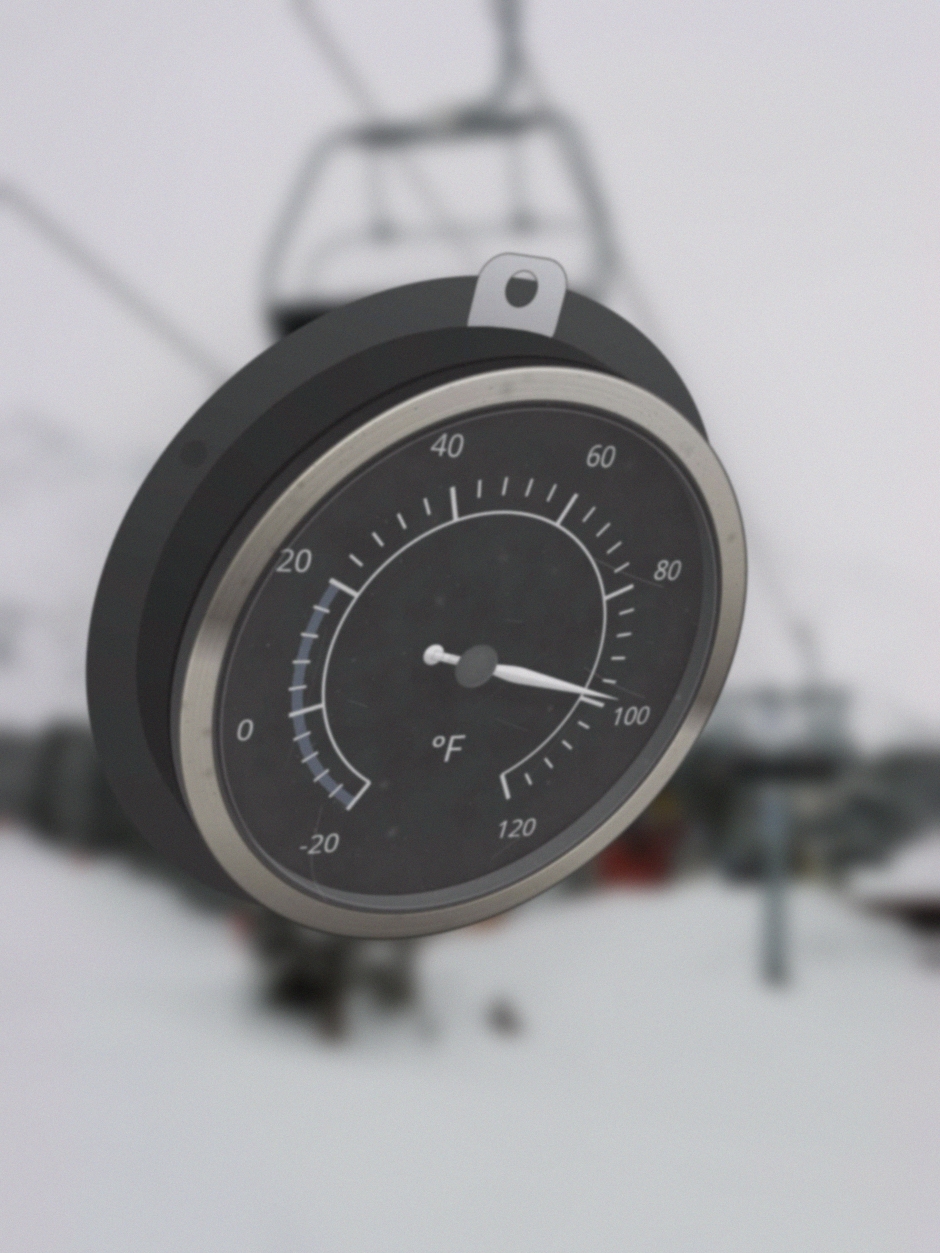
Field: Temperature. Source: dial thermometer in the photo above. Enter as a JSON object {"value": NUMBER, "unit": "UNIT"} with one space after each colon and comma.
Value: {"value": 98, "unit": "°F"}
